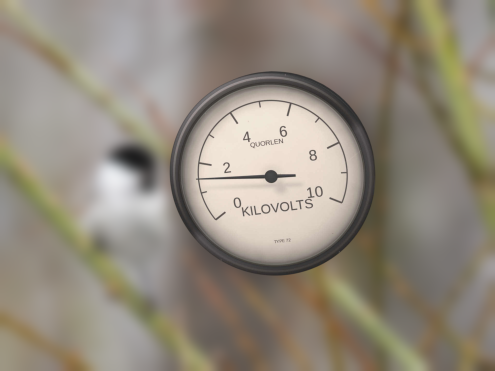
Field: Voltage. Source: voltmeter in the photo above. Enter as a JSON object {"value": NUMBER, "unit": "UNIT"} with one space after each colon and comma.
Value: {"value": 1.5, "unit": "kV"}
